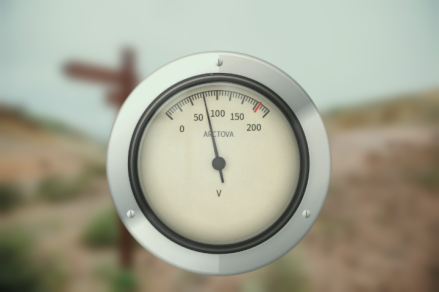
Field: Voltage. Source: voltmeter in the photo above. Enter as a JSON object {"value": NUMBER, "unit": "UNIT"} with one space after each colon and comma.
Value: {"value": 75, "unit": "V"}
